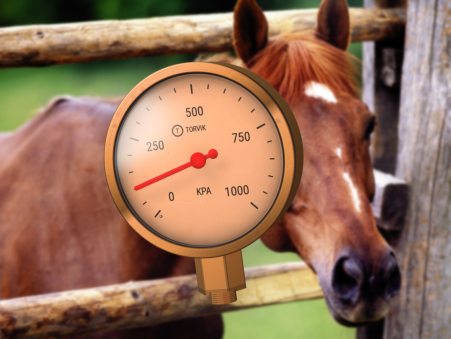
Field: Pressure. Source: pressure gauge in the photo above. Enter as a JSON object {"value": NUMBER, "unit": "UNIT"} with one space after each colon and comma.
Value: {"value": 100, "unit": "kPa"}
